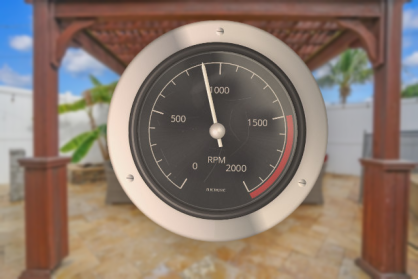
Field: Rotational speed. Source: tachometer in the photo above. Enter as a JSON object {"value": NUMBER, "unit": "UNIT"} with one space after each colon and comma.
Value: {"value": 900, "unit": "rpm"}
